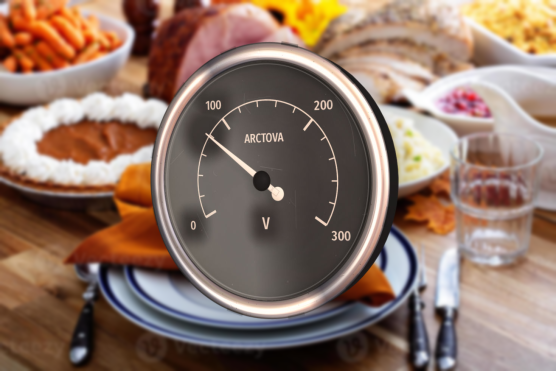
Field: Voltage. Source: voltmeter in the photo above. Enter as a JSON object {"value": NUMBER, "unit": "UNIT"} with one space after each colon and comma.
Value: {"value": 80, "unit": "V"}
